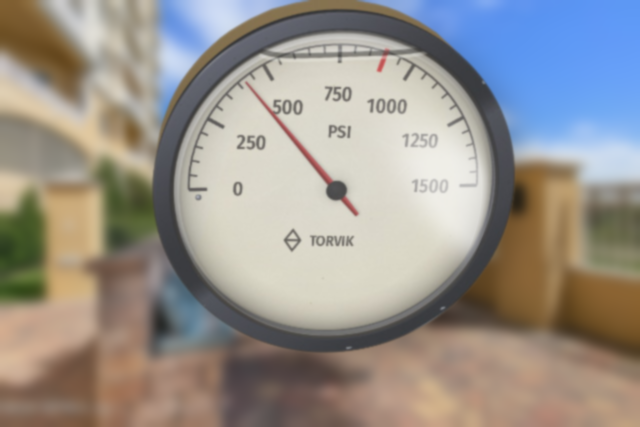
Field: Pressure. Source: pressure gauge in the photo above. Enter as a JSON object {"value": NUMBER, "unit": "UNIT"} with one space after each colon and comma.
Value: {"value": 425, "unit": "psi"}
